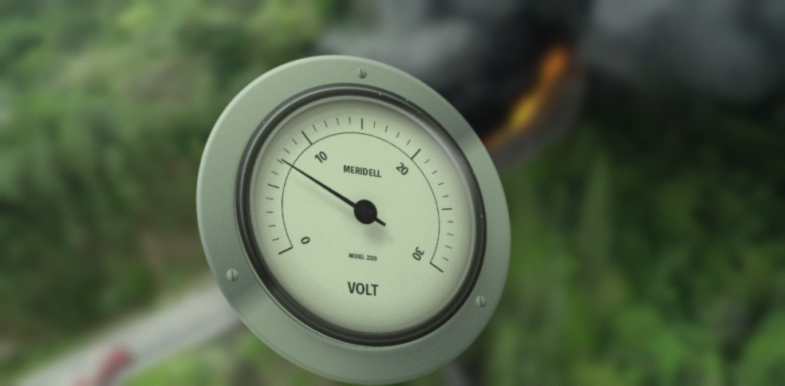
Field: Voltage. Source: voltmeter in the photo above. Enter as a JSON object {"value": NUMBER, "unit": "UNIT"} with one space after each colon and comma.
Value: {"value": 7, "unit": "V"}
